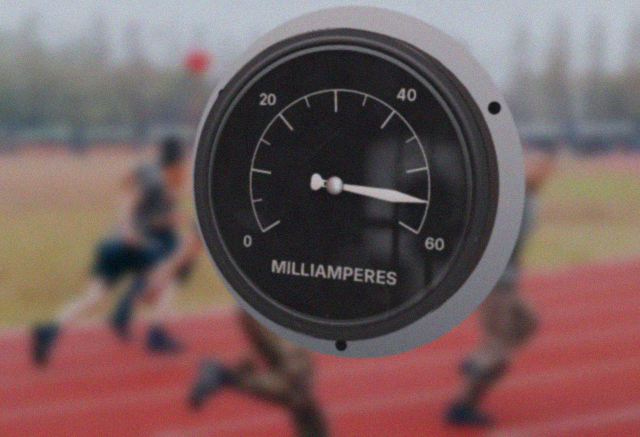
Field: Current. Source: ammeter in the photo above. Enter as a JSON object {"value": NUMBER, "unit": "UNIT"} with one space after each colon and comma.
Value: {"value": 55, "unit": "mA"}
